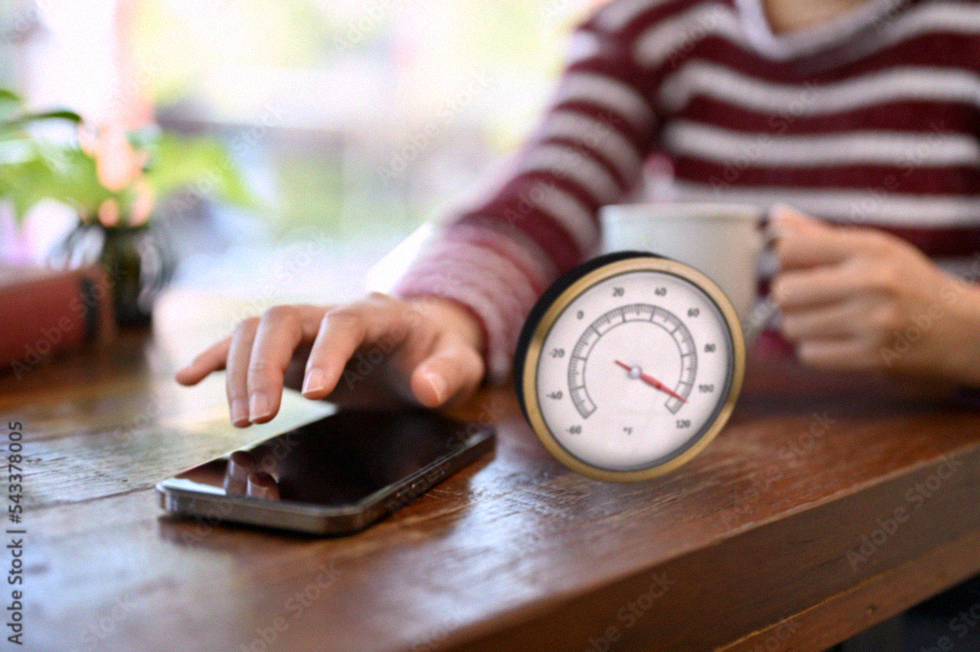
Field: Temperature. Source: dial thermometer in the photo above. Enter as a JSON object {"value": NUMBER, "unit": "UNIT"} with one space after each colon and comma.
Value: {"value": 110, "unit": "°F"}
